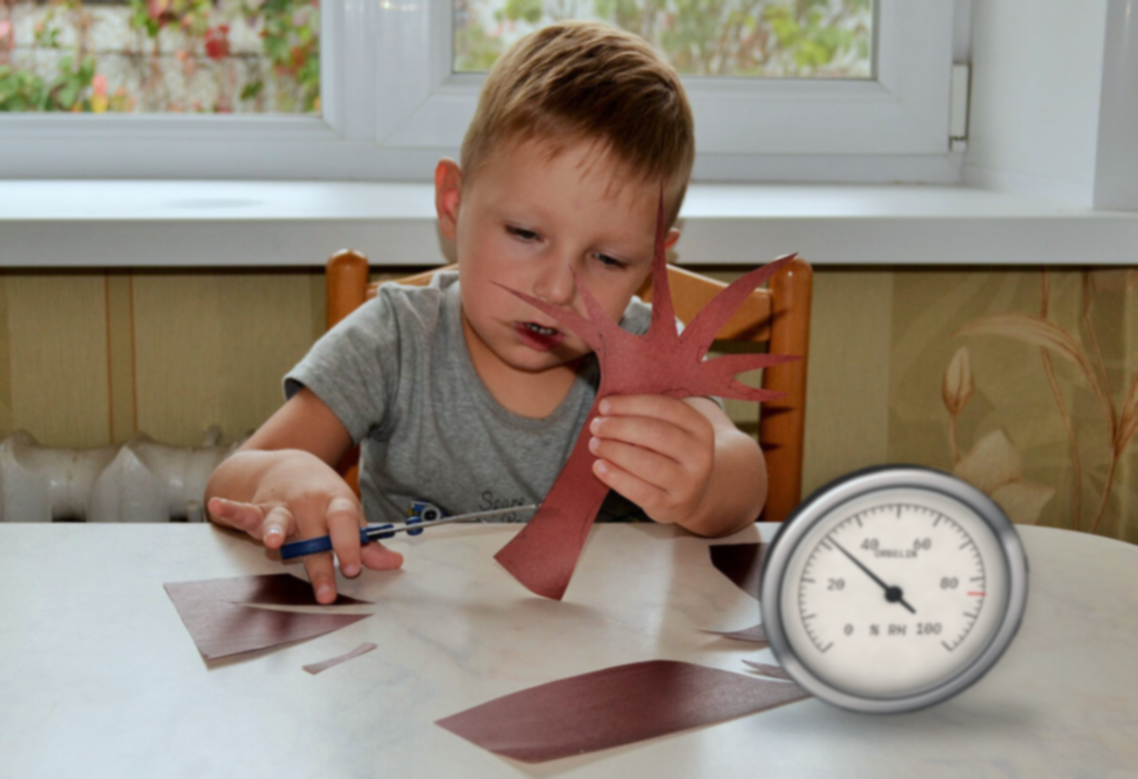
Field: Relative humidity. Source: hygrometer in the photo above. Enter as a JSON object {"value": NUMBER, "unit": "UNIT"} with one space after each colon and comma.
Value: {"value": 32, "unit": "%"}
